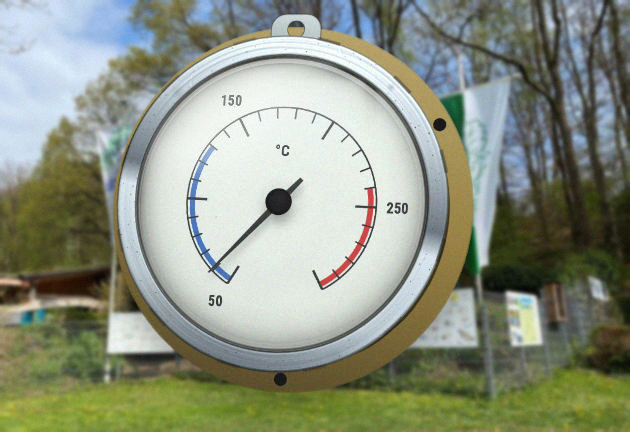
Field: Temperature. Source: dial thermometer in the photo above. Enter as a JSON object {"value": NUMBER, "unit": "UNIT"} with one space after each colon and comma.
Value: {"value": 60, "unit": "°C"}
